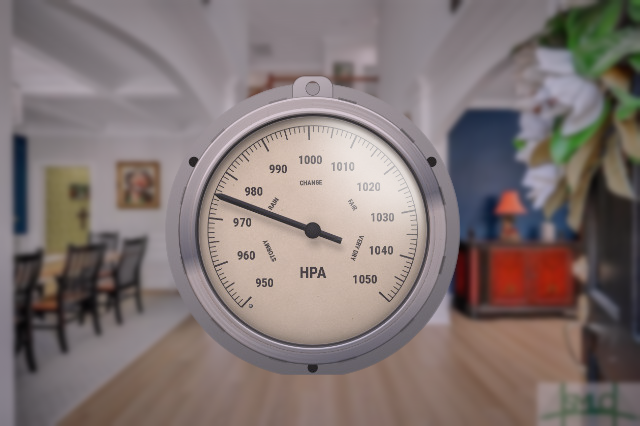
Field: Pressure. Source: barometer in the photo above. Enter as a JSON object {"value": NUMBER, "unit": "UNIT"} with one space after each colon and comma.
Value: {"value": 975, "unit": "hPa"}
